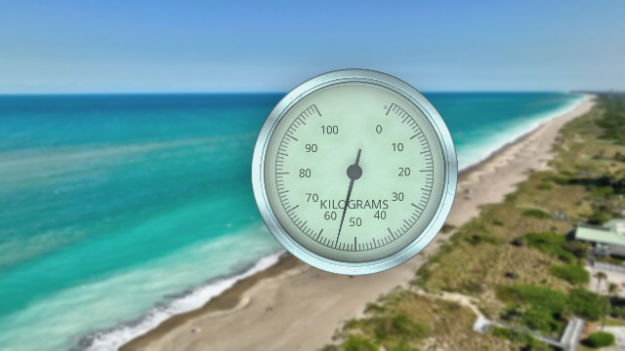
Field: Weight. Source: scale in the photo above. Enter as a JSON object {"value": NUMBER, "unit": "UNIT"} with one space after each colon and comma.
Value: {"value": 55, "unit": "kg"}
